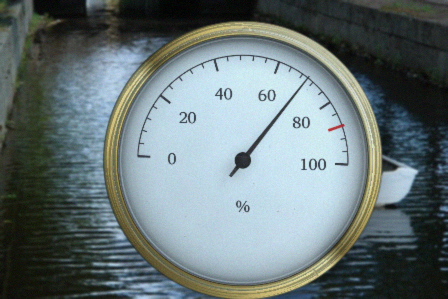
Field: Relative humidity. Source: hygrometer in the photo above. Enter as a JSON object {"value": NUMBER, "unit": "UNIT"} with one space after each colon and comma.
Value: {"value": 70, "unit": "%"}
